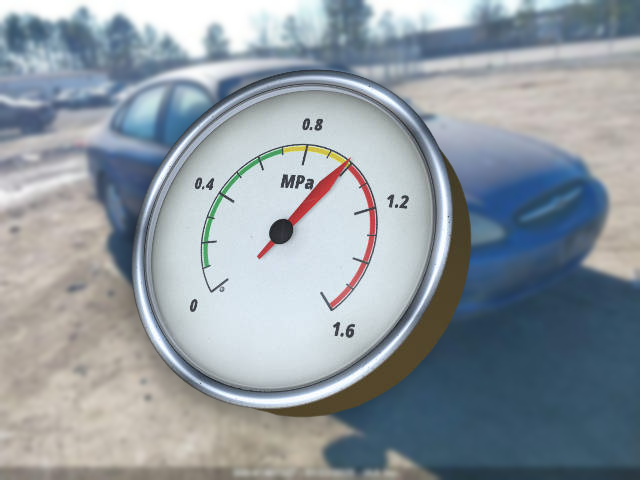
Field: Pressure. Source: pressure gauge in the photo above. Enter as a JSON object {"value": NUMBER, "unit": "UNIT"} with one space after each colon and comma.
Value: {"value": 1, "unit": "MPa"}
